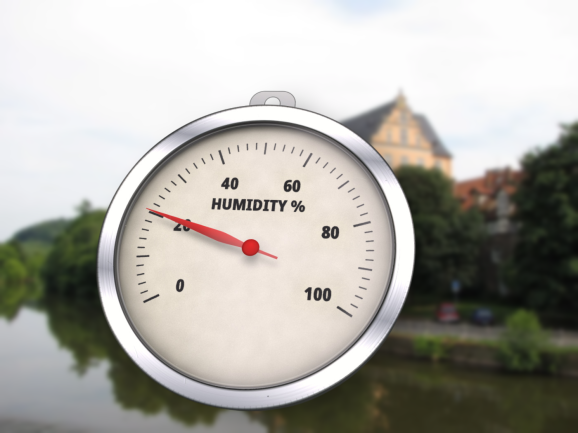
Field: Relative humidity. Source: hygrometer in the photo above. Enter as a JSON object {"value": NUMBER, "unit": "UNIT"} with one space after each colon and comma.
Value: {"value": 20, "unit": "%"}
